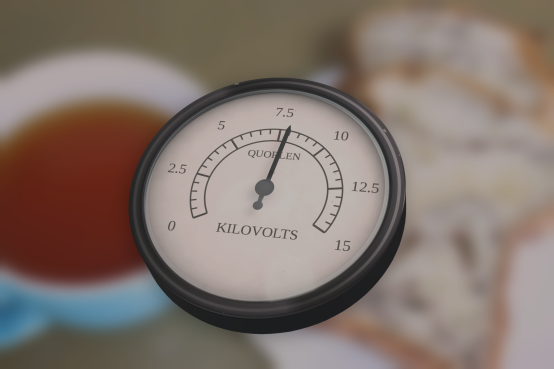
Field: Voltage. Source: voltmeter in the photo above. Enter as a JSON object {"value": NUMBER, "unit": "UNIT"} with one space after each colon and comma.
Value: {"value": 8, "unit": "kV"}
